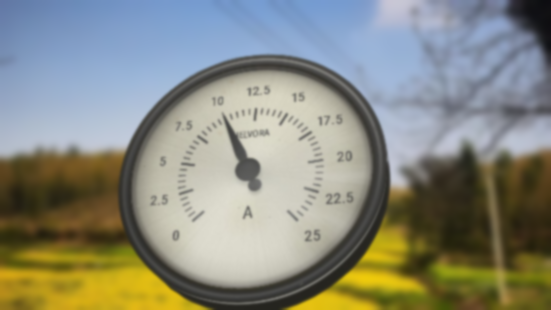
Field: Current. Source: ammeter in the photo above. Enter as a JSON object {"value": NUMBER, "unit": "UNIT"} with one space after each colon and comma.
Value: {"value": 10, "unit": "A"}
